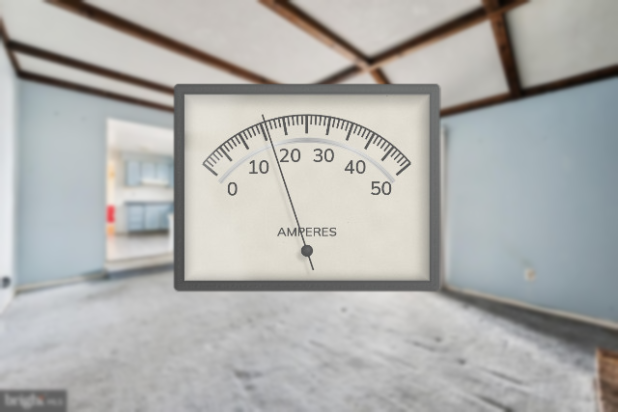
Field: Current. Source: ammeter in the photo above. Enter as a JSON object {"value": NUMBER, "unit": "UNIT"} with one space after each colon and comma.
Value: {"value": 16, "unit": "A"}
